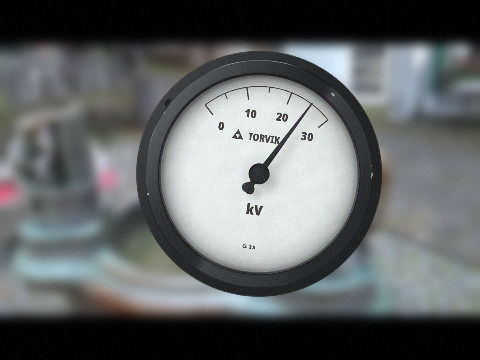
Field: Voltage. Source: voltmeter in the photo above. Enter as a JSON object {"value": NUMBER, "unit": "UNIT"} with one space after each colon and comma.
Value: {"value": 25, "unit": "kV"}
